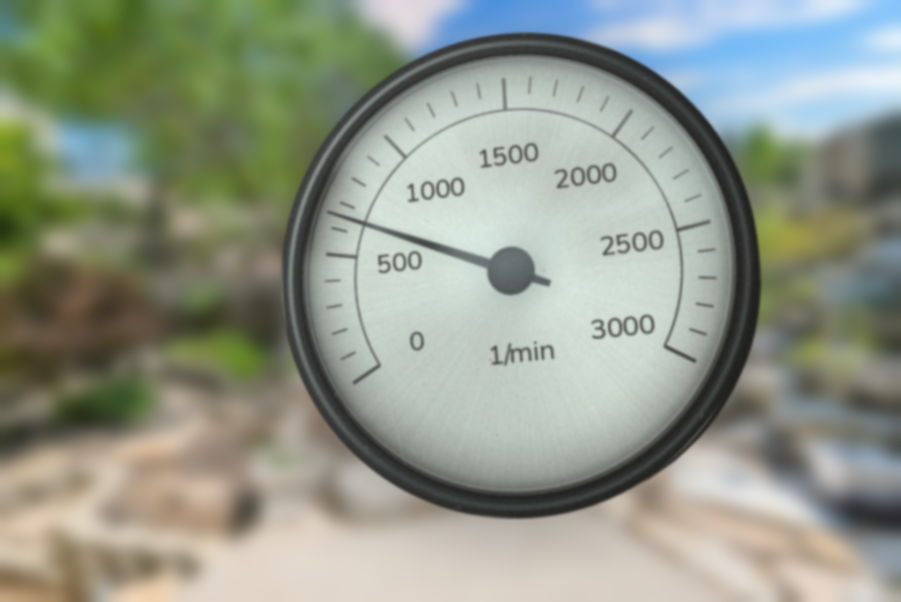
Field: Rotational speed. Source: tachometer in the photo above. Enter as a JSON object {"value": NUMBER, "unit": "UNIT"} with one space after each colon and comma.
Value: {"value": 650, "unit": "rpm"}
